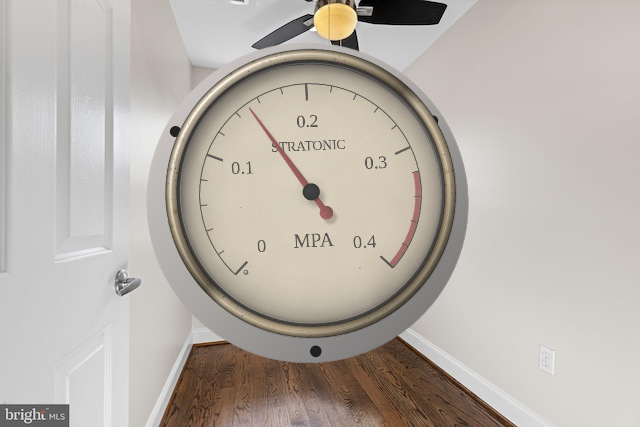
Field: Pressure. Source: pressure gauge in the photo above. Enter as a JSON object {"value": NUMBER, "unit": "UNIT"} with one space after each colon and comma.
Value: {"value": 0.15, "unit": "MPa"}
